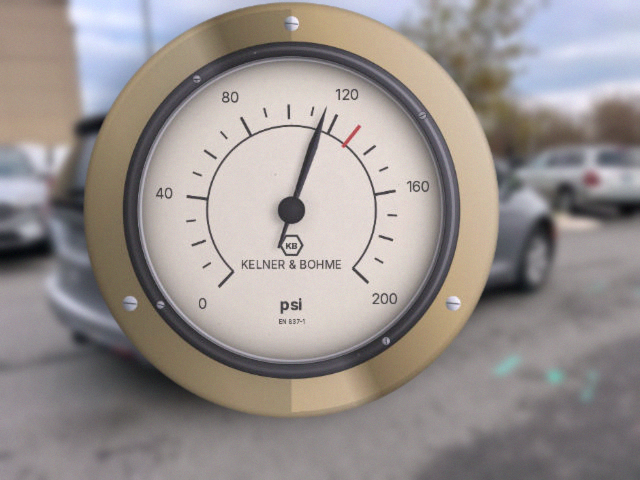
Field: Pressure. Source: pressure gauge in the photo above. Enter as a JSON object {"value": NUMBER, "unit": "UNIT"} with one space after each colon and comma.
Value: {"value": 115, "unit": "psi"}
